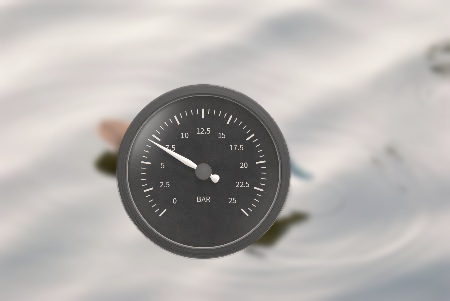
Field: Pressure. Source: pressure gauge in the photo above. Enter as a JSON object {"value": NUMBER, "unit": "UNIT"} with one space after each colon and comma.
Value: {"value": 7, "unit": "bar"}
